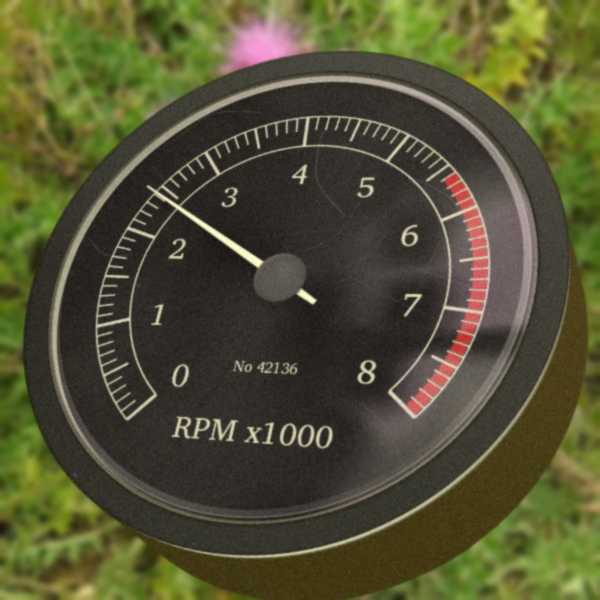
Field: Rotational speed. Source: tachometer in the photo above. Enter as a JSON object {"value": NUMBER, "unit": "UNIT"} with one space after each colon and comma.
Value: {"value": 2400, "unit": "rpm"}
